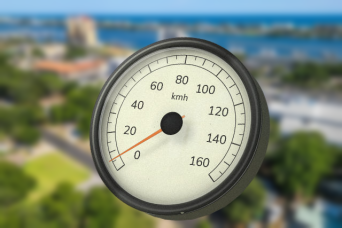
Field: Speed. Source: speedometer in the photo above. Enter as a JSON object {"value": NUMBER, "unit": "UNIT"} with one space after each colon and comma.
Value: {"value": 5, "unit": "km/h"}
